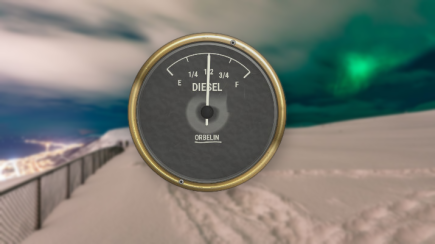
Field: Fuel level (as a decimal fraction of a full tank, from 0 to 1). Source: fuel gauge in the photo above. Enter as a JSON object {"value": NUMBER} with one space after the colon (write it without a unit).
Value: {"value": 0.5}
